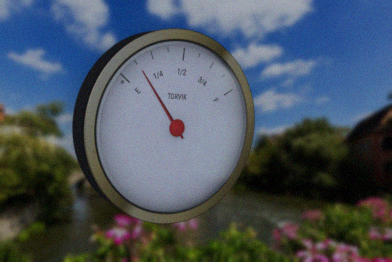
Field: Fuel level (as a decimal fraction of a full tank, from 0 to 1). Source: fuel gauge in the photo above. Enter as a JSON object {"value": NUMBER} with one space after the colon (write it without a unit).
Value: {"value": 0.125}
